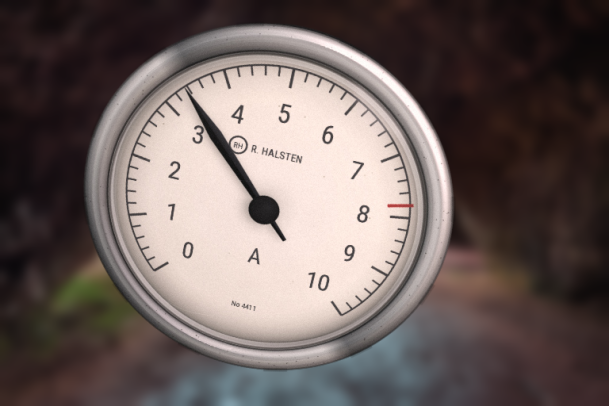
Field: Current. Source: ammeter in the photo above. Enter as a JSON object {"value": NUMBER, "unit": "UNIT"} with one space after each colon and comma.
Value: {"value": 3.4, "unit": "A"}
